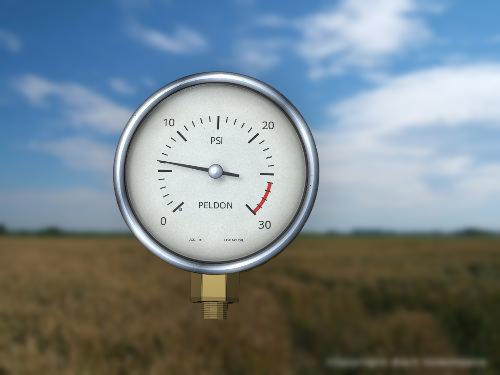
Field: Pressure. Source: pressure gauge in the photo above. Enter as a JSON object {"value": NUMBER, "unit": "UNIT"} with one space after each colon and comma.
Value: {"value": 6, "unit": "psi"}
